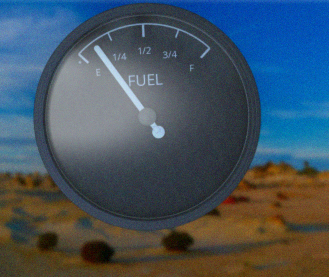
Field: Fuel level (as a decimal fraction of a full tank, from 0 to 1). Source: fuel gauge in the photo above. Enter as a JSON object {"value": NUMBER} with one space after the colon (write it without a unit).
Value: {"value": 0.125}
